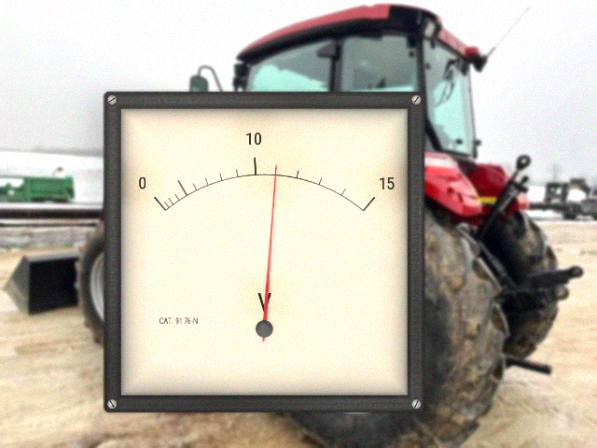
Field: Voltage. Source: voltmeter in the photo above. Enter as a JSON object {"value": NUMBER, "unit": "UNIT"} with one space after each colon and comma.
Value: {"value": 11, "unit": "V"}
